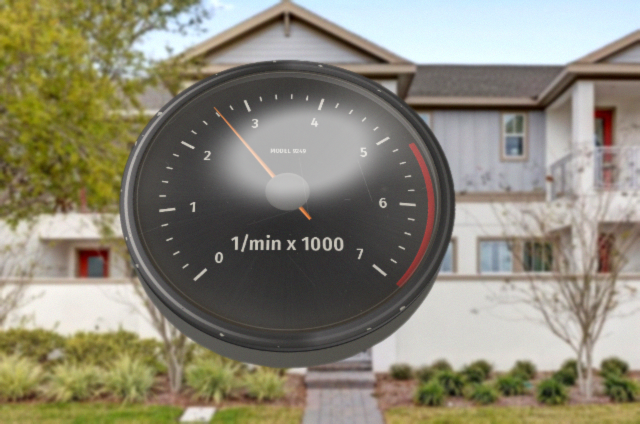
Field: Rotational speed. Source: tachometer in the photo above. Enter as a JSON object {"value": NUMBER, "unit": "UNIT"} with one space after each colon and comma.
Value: {"value": 2600, "unit": "rpm"}
